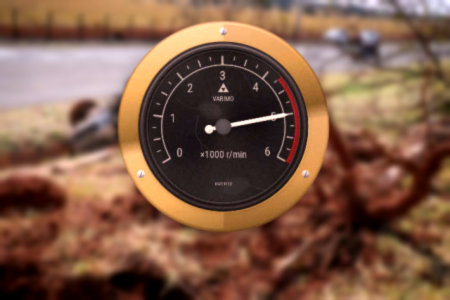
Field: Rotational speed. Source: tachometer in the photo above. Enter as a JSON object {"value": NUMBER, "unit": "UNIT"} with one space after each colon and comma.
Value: {"value": 5000, "unit": "rpm"}
